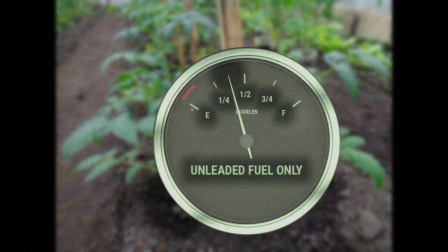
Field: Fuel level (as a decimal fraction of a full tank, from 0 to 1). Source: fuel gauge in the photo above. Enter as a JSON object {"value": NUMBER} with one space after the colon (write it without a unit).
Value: {"value": 0.375}
